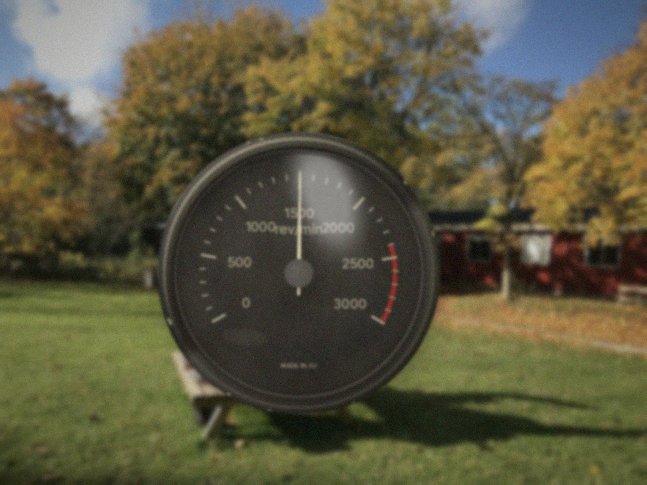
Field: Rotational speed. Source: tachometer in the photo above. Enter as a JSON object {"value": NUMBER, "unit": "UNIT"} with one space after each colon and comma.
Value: {"value": 1500, "unit": "rpm"}
